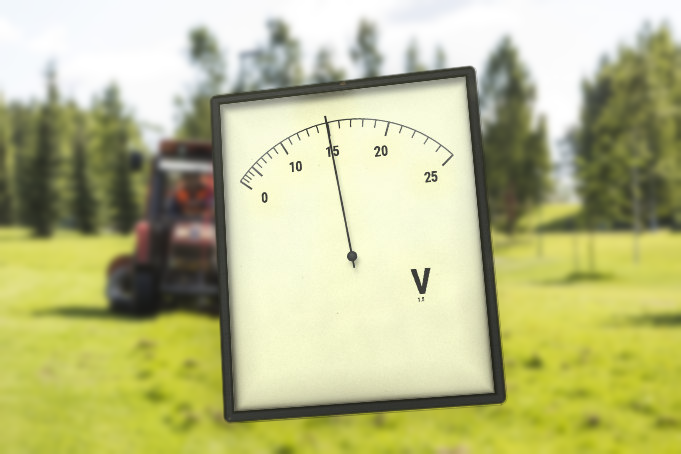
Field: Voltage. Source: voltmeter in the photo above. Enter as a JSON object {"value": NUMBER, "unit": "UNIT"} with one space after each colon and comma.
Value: {"value": 15, "unit": "V"}
